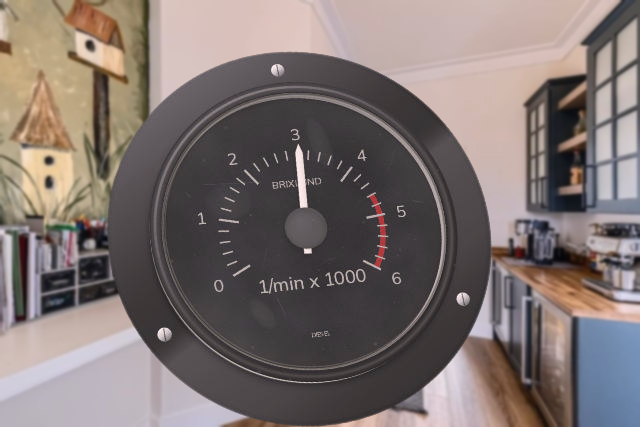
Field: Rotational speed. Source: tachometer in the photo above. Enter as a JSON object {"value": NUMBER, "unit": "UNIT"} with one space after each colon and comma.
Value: {"value": 3000, "unit": "rpm"}
